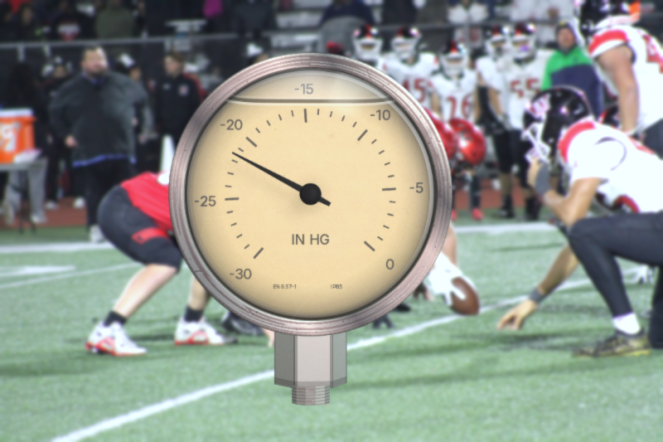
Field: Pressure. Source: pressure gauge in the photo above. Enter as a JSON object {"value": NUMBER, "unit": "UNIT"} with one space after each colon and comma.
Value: {"value": -21.5, "unit": "inHg"}
